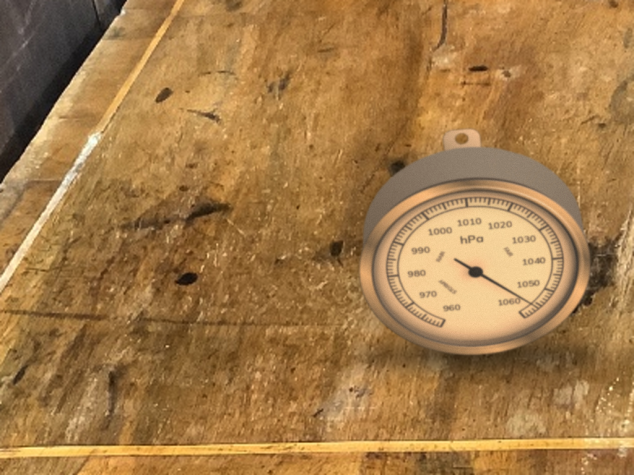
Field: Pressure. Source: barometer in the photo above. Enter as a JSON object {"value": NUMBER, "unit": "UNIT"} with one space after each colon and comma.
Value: {"value": 1055, "unit": "hPa"}
